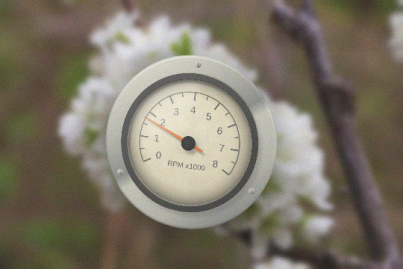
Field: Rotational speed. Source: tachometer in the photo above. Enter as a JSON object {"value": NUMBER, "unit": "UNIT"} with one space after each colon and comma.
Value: {"value": 1750, "unit": "rpm"}
